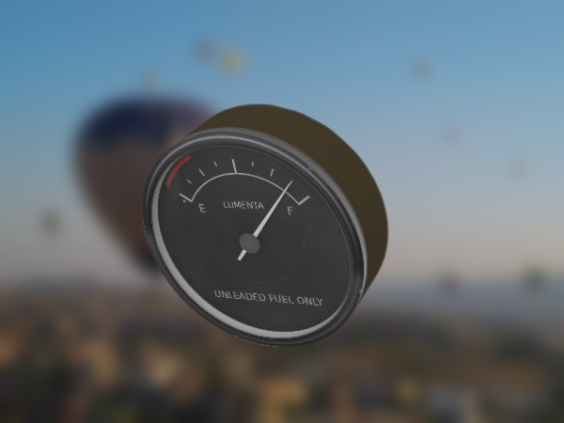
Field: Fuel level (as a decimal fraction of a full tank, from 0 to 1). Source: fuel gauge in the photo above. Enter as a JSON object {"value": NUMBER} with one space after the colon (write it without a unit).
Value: {"value": 0.875}
